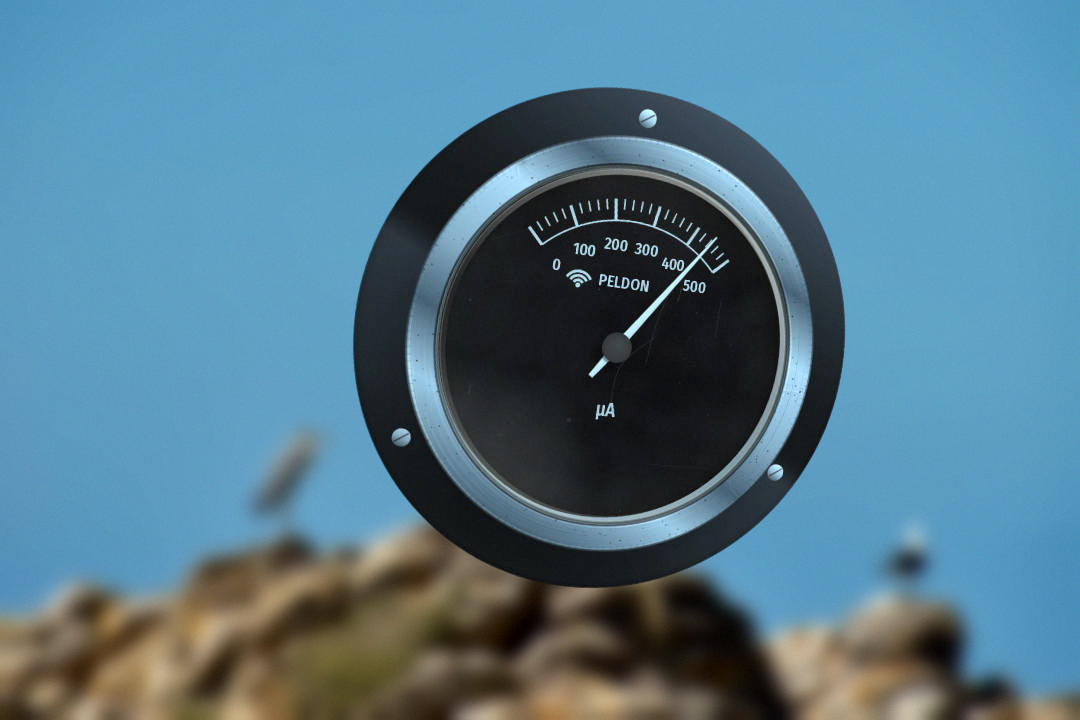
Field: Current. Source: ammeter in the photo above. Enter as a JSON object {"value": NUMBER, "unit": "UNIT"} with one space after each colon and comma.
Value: {"value": 440, "unit": "µA"}
